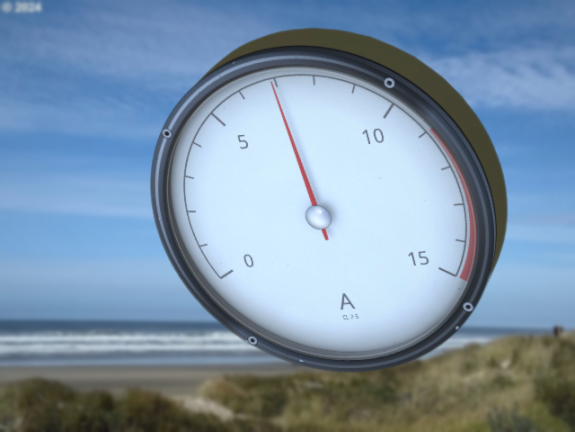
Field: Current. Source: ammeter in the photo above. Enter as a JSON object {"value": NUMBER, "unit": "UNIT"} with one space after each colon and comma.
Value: {"value": 7, "unit": "A"}
